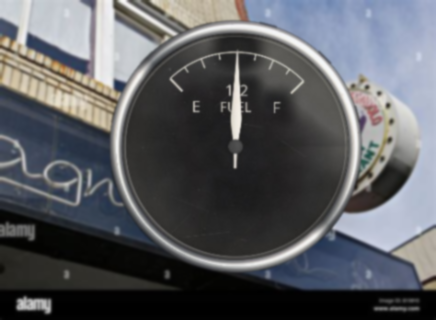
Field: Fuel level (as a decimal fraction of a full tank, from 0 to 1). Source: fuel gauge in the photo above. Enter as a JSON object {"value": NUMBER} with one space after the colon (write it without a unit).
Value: {"value": 0.5}
